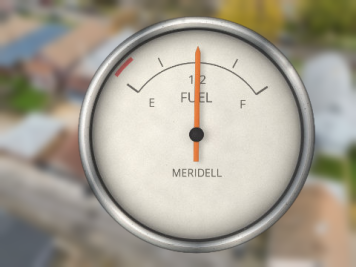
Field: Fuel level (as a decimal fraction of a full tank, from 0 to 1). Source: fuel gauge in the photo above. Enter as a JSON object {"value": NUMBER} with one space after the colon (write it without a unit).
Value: {"value": 0.5}
